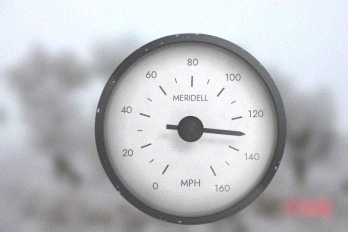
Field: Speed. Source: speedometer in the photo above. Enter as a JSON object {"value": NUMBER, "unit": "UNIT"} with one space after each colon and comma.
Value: {"value": 130, "unit": "mph"}
